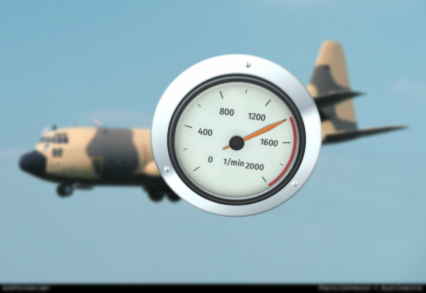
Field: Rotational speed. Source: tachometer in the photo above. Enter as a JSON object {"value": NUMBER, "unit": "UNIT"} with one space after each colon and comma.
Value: {"value": 1400, "unit": "rpm"}
